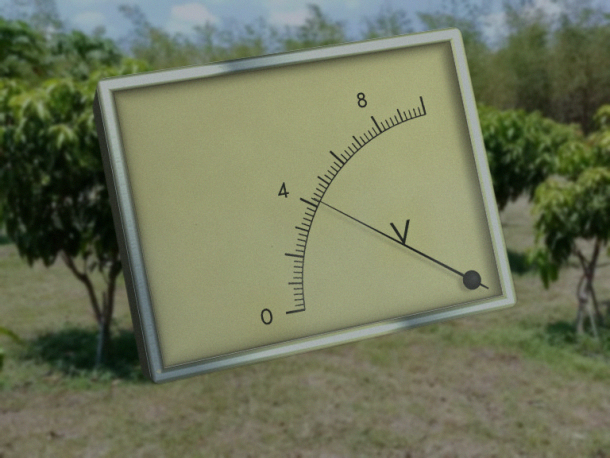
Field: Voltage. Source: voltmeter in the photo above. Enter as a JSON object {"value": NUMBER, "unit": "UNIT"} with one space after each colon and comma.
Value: {"value": 4.2, "unit": "V"}
